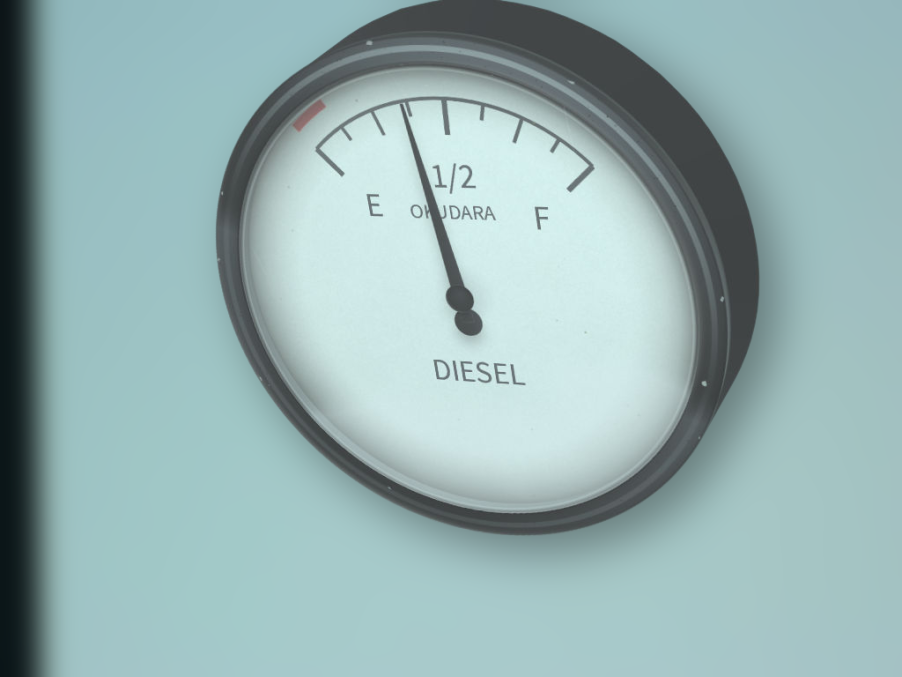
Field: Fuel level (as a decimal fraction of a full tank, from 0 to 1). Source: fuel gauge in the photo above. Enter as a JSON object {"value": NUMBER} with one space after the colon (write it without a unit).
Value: {"value": 0.375}
